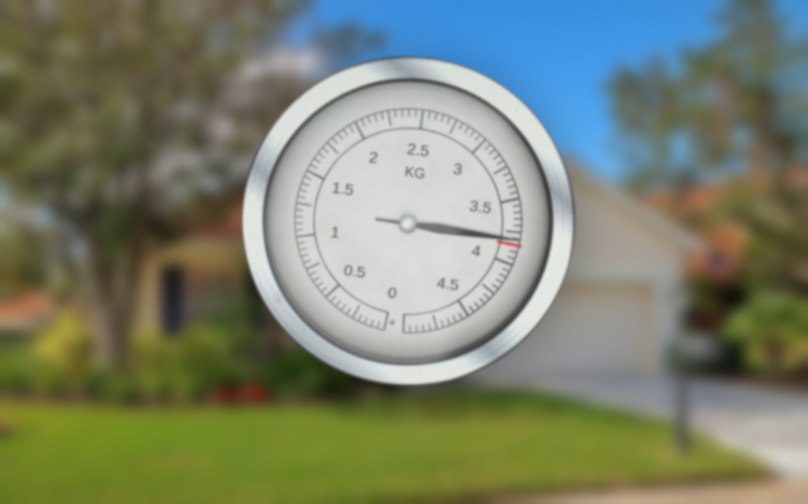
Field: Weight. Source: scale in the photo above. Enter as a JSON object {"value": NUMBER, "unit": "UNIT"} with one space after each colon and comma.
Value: {"value": 3.8, "unit": "kg"}
